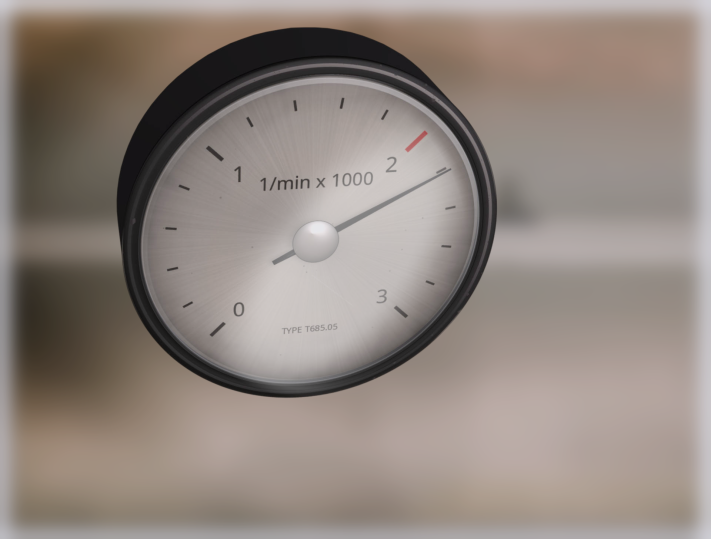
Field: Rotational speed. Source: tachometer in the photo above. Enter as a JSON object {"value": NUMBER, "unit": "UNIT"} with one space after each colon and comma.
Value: {"value": 2200, "unit": "rpm"}
